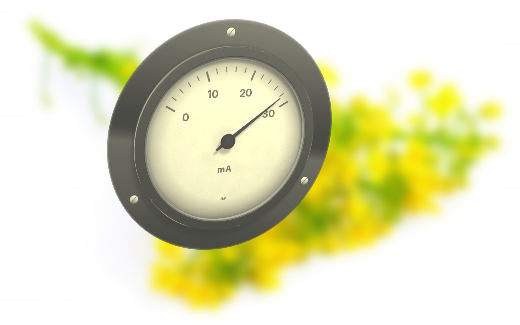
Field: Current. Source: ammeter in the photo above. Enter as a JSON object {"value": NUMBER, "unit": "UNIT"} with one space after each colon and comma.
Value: {"value": 28, "unit": "mA"}
